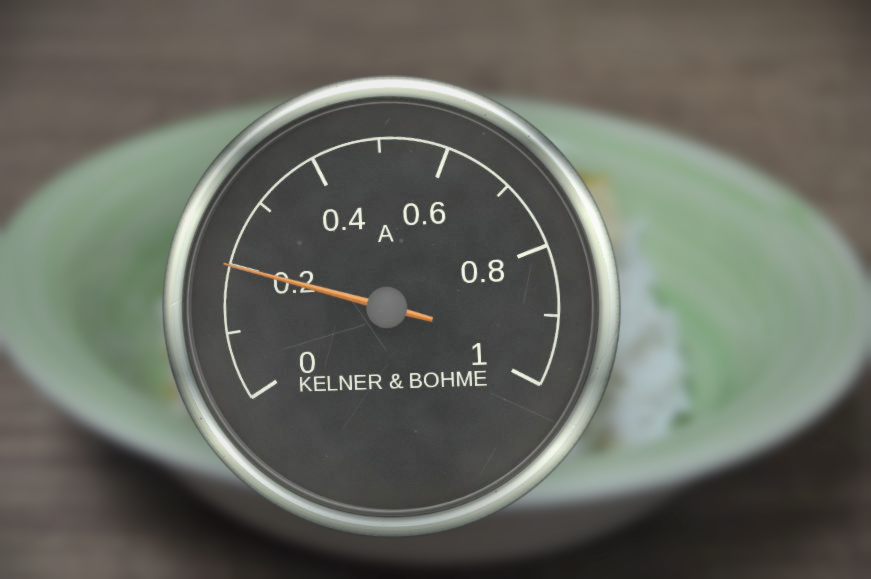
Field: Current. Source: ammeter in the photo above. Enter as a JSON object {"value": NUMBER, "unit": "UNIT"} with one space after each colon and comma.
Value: {"value": 0.2, "unit": "A"}
